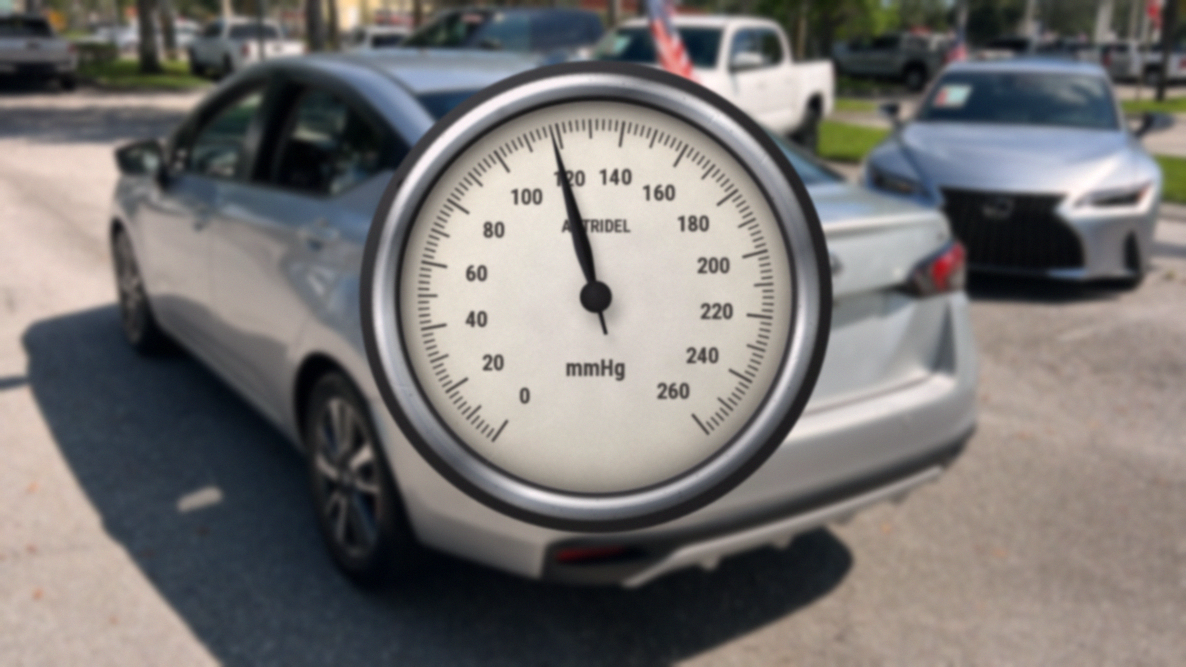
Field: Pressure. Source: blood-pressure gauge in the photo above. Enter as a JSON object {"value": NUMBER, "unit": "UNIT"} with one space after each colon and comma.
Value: {"value": 118, "unit": "mmHg"}
